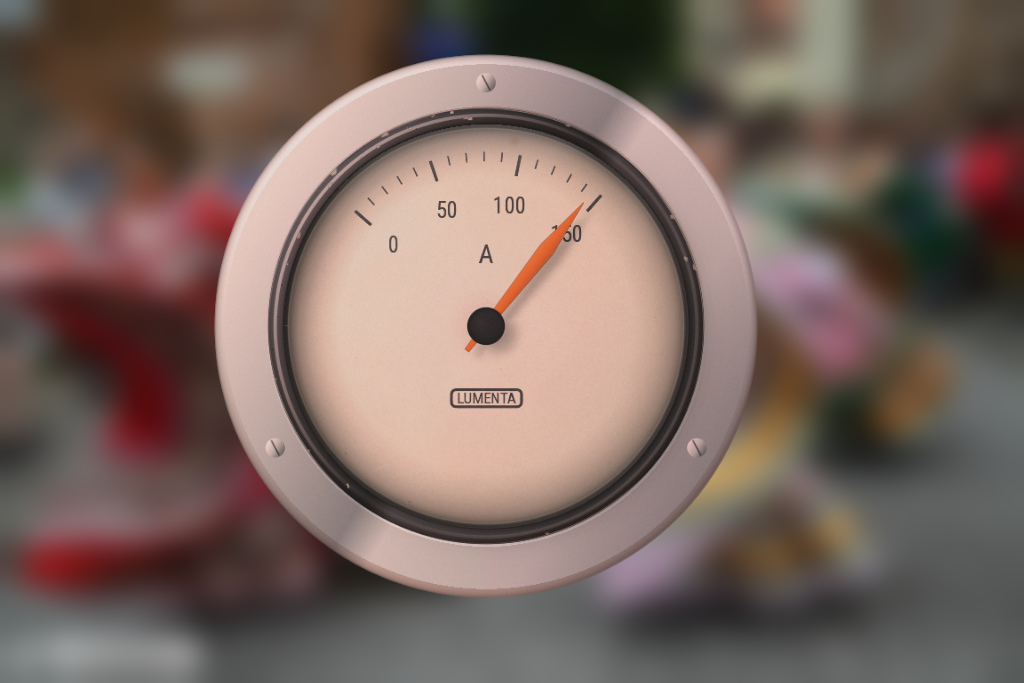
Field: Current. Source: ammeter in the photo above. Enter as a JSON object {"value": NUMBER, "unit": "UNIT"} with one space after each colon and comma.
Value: {"value": 145, "unit": "A"}
